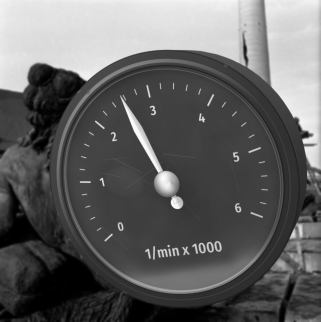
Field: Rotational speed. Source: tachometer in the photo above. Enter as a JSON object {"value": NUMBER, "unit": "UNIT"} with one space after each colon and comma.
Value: {"value": 2600, "unit": "rpm"}
